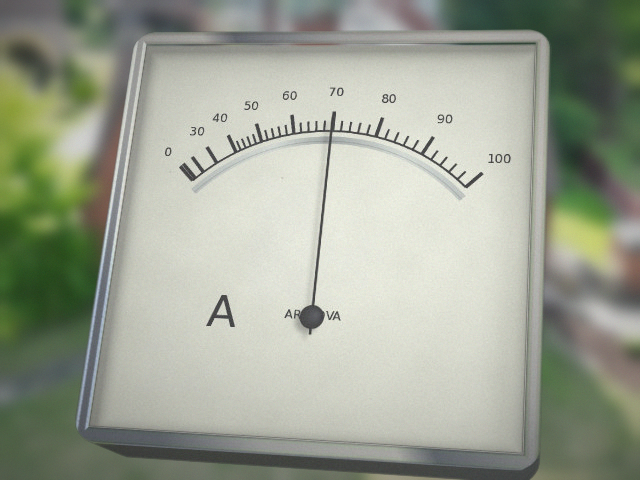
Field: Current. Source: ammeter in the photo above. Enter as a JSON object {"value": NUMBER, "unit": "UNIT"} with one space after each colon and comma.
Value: {"value": 70, "unit": "A"}
